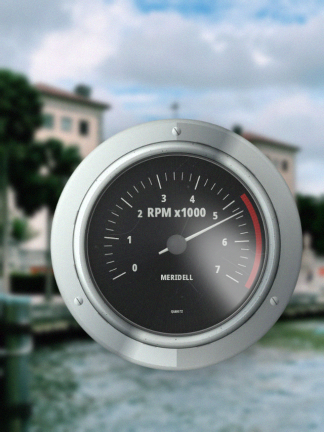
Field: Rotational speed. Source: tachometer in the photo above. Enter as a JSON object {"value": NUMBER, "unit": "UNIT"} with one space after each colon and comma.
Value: {"value": 5300, "unit": "rpm"}
